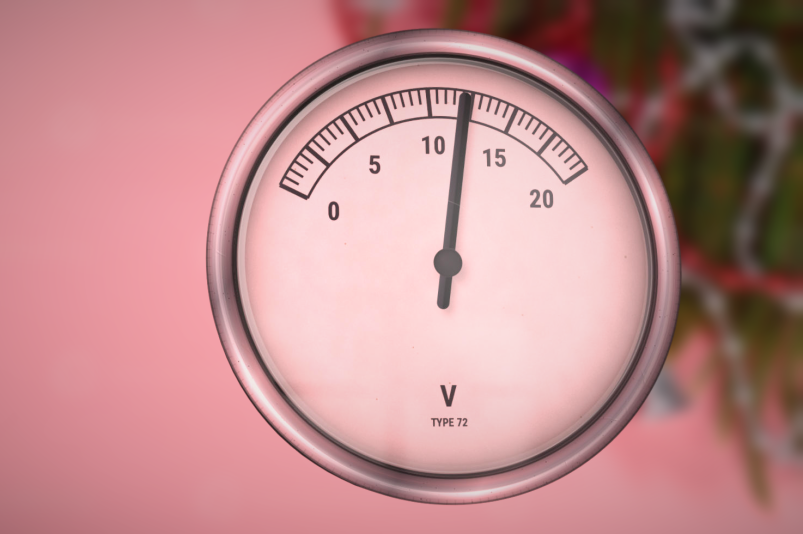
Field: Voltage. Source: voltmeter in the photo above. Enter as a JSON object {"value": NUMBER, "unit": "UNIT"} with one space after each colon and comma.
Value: {"value": 12, "unit": "V"}
